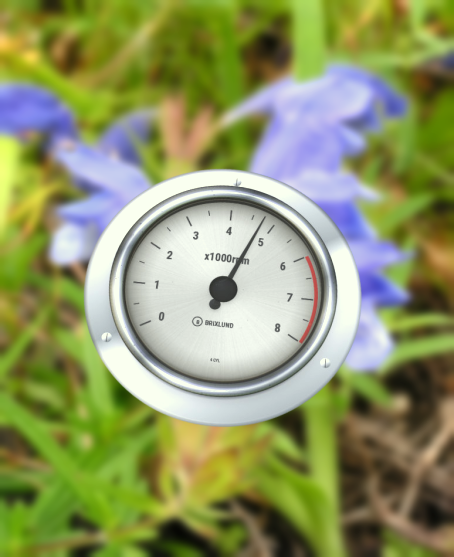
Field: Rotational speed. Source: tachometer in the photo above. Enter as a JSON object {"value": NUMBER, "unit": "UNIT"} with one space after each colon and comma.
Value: {"value": 4750, "unit": "rpm"}
